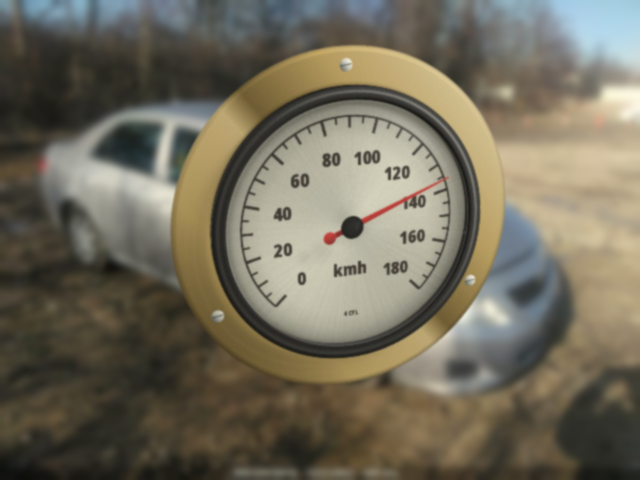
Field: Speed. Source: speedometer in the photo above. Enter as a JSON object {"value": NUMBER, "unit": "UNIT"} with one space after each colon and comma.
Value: {"value": 135, "unit": "km/h"}
